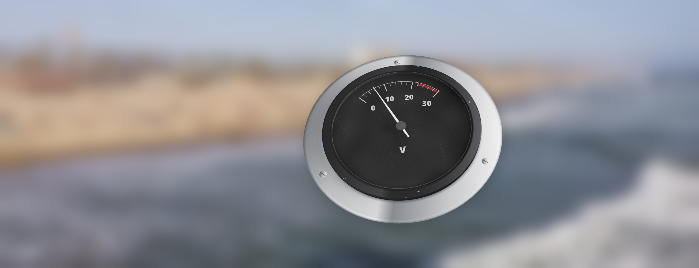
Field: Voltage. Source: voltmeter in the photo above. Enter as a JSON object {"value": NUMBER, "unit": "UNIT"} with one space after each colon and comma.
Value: {"value": 6, "unit": "V"}
